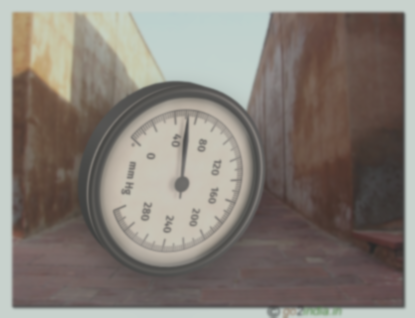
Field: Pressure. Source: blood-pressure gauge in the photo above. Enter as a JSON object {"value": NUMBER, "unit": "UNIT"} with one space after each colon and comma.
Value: {"value": 50, "unit": "mmHg"}
